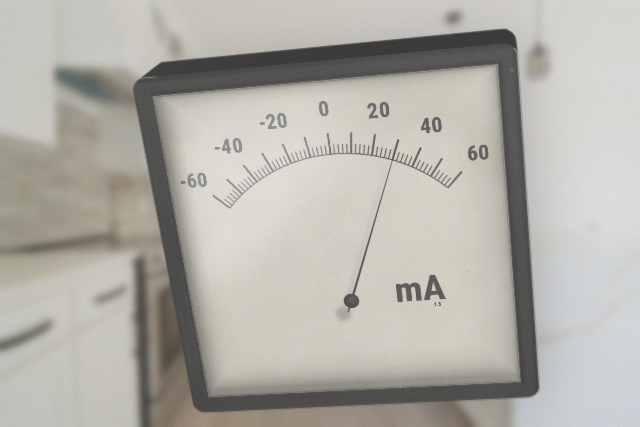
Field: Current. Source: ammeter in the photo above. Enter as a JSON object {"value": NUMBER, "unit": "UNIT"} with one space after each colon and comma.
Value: {"value": 30, "unit": "mA"}
